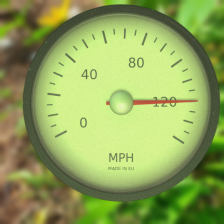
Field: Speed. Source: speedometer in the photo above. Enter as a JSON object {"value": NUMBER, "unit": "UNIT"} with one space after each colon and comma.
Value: {"value": 120, "unit": "mph"}
